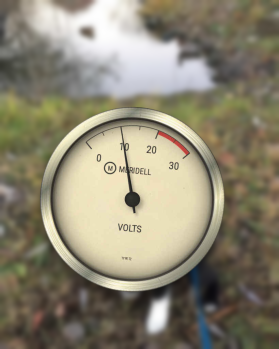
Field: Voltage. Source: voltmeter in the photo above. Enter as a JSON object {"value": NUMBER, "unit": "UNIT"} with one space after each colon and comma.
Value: {"value": 10, "unit": "V"}
